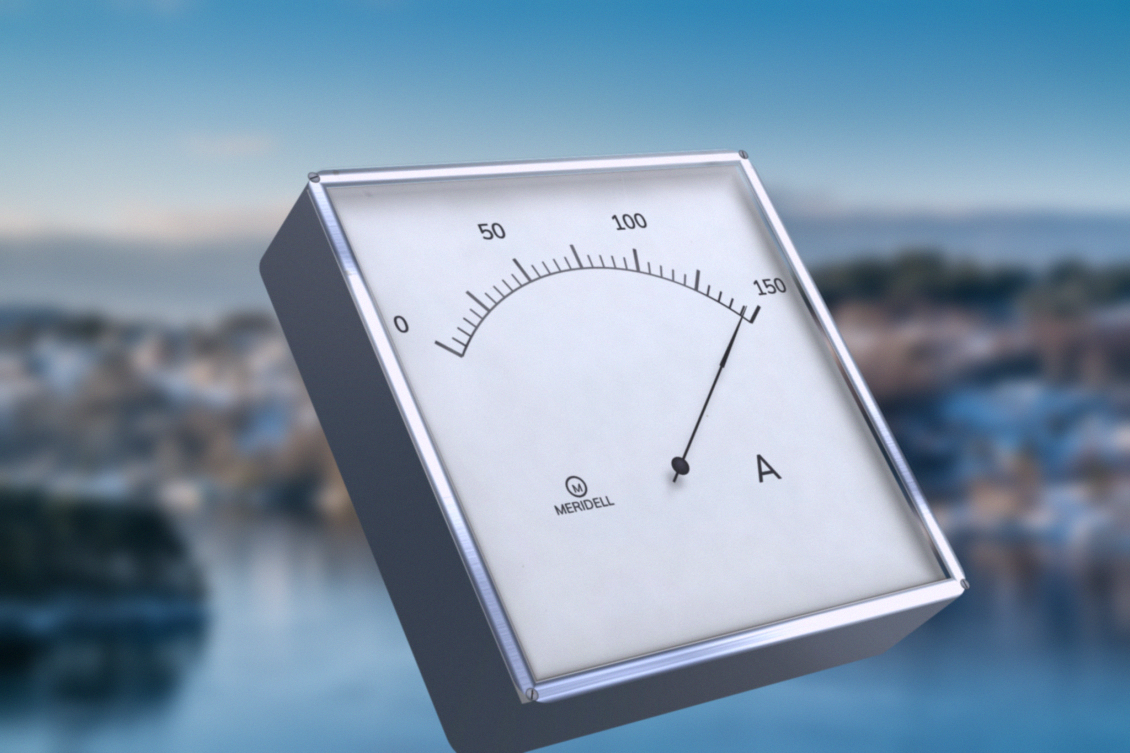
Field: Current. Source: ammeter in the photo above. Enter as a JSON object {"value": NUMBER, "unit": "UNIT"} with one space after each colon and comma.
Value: {"value": 145, "unit": "A"}
